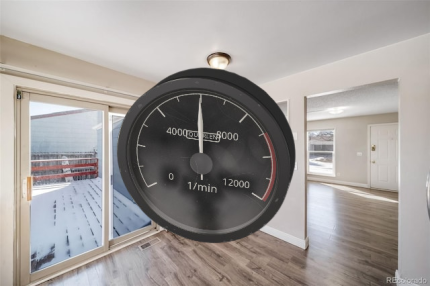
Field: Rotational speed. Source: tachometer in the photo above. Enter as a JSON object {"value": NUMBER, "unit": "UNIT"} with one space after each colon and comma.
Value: {"value": 6000, "unit": "rpm"}
